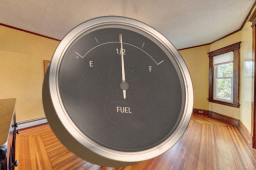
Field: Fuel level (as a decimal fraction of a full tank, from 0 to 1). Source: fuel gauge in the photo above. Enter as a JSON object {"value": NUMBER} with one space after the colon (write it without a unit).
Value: {"value": 0.5}
